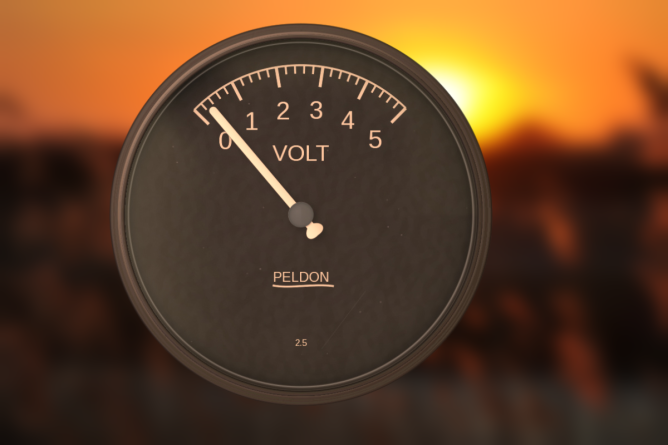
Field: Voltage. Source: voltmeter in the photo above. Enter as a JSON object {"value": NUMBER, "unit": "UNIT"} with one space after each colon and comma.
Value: {"value": 0.3, "unit": "V"}
